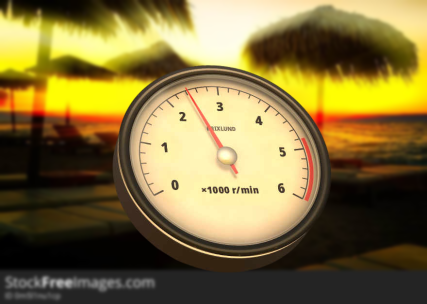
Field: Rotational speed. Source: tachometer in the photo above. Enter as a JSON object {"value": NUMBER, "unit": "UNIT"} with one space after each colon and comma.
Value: {"value": 2400, "unit": "rpm"}
